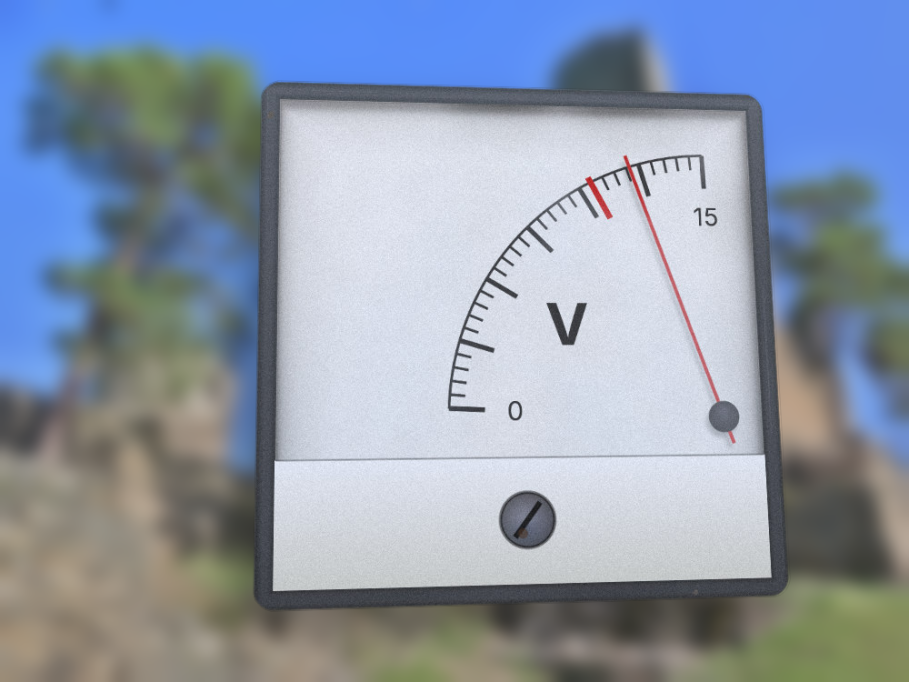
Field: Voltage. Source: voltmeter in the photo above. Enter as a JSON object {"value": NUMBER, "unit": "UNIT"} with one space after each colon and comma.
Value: {"value": 12, "unit": "V"}
